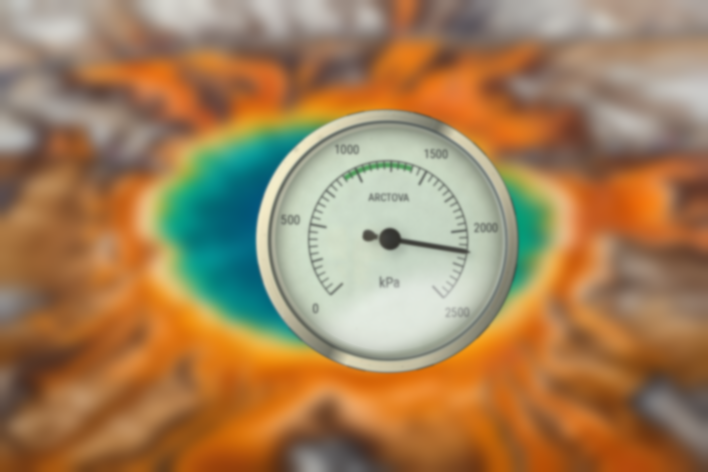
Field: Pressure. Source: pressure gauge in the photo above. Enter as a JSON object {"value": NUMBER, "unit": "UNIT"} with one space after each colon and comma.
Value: {"value": 2150, "unit": "kPa"}
